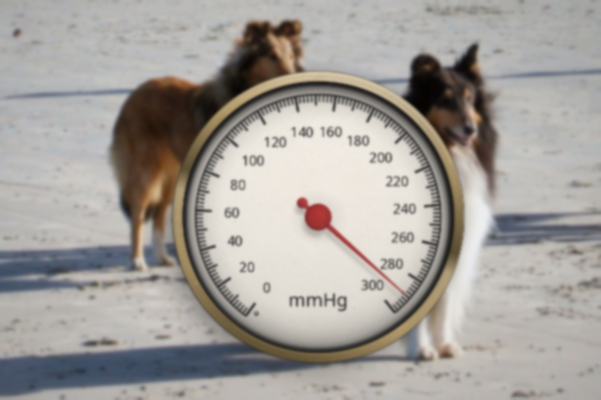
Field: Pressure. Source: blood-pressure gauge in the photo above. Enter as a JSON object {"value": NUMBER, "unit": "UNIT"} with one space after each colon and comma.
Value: {"value": 290, "unit": "mmHg"}
